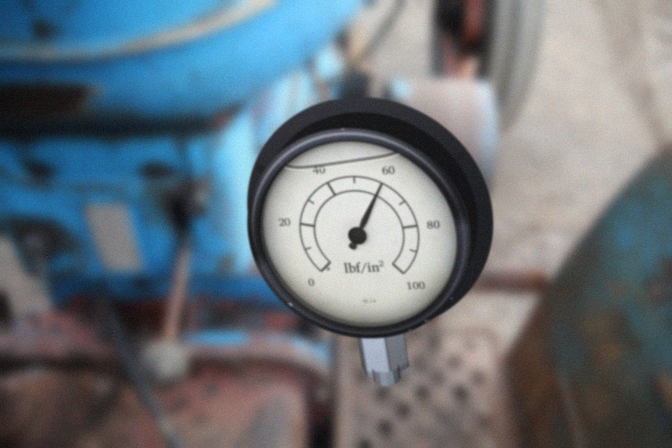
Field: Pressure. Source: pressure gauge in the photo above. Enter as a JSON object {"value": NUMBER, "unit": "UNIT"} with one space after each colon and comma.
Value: {"value": 60, "unit": "psi"}
